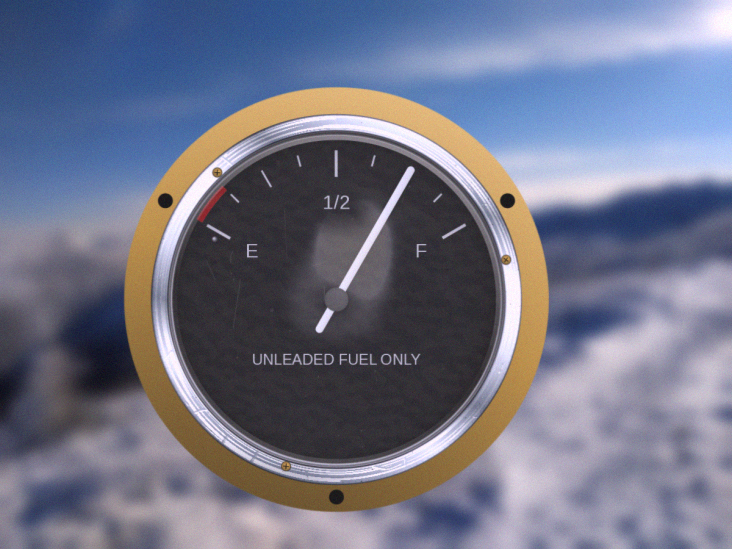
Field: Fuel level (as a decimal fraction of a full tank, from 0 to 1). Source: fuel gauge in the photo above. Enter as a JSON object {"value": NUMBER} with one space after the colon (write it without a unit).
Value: {"value": 0.75}
